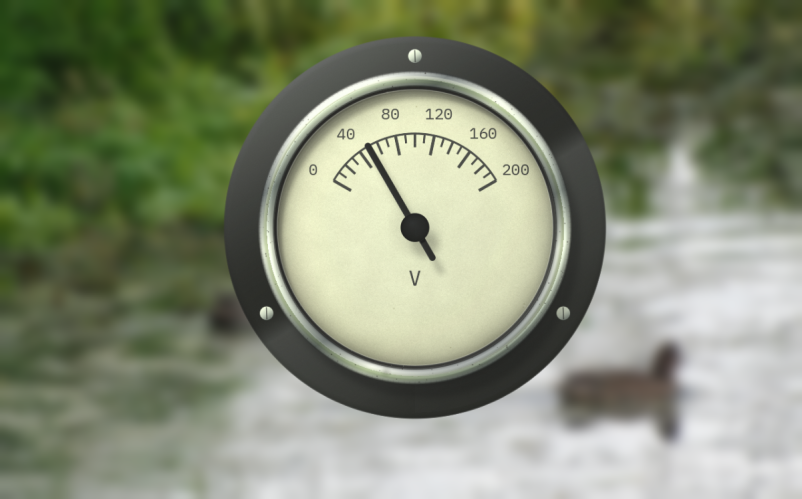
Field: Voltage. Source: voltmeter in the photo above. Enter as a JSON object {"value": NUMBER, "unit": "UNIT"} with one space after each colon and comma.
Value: {"value": 50, "unit": "V"}
